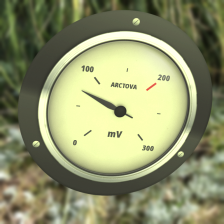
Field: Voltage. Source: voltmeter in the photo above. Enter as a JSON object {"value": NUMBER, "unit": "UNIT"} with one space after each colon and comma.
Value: {"value": 75, "unit": "mV"}
